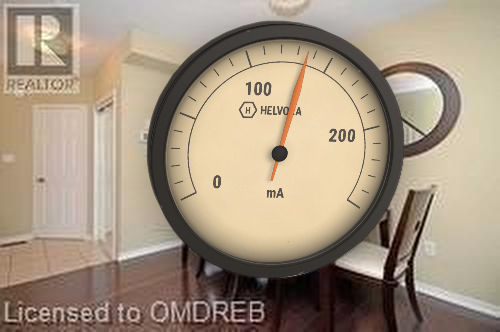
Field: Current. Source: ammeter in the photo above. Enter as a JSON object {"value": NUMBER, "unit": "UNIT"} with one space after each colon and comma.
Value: {"value": 135, "unit": "mA"}
